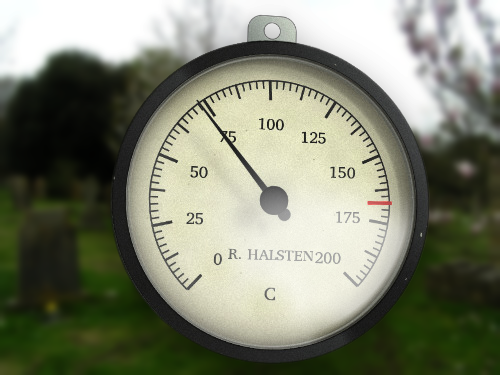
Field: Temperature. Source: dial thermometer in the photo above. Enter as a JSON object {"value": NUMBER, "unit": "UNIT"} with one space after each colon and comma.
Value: {"value": 72.5, "unit": "°C"}
